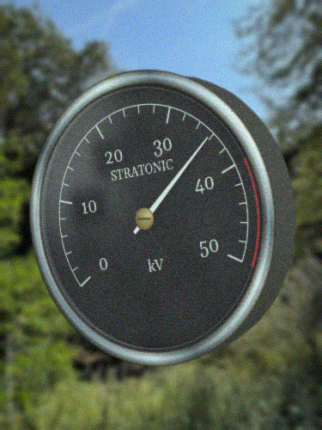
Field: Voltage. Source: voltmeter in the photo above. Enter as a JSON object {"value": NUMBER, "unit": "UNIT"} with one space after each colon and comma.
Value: {"value": 36, "unit": "kV"}
